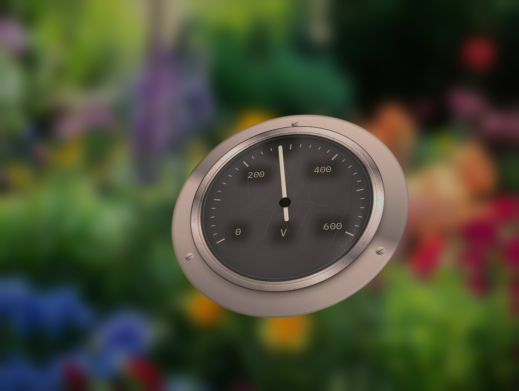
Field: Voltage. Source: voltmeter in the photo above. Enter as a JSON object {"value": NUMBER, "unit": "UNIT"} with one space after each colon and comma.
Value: {"value": 280, "unit": "V"}
